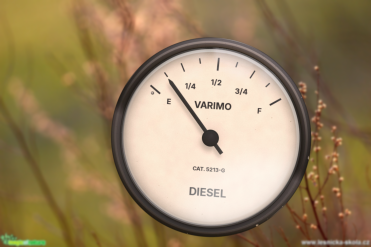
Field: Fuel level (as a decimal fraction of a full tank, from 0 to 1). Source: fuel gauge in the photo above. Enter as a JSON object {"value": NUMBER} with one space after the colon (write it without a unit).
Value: {"value": 0.125}
